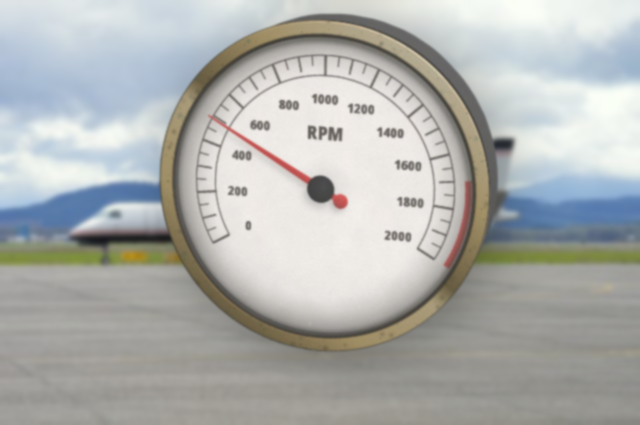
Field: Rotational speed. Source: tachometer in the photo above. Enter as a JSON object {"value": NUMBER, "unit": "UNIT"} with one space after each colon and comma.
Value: {"value": 500, "unit": "rpm"}
